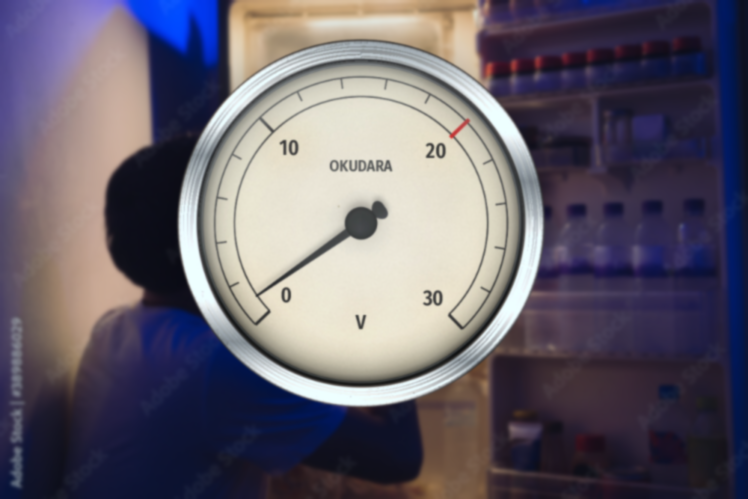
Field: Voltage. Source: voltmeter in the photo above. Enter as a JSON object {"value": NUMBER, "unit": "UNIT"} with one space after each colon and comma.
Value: {"value": 1, "unit": "V"}
